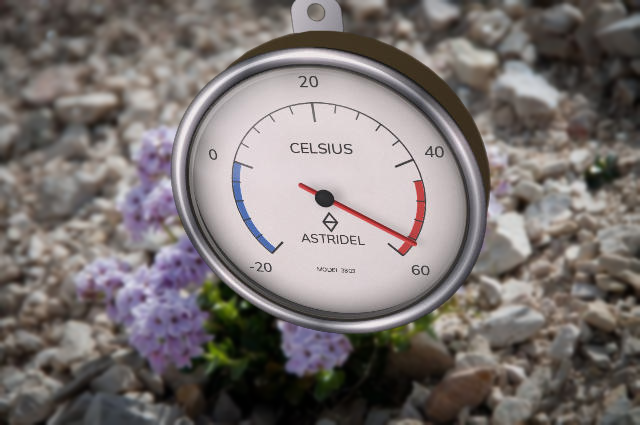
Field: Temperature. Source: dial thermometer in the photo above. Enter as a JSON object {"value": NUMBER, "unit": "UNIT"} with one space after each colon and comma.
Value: {"value": 56, "unit": "°C"}
